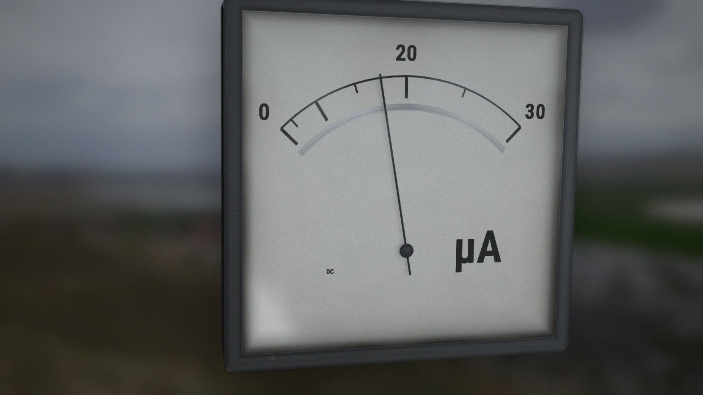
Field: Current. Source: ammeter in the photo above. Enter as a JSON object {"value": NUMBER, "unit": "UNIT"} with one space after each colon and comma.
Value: {"value": 17.5, "unit": "µA"}
